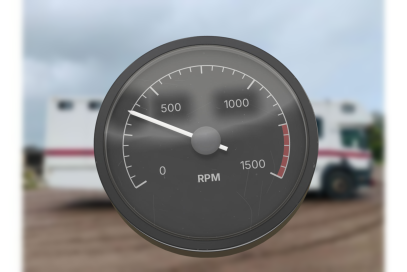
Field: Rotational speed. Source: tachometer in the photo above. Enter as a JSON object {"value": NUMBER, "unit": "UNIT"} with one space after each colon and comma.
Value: {"value": 350, "unit": "rpm"}
